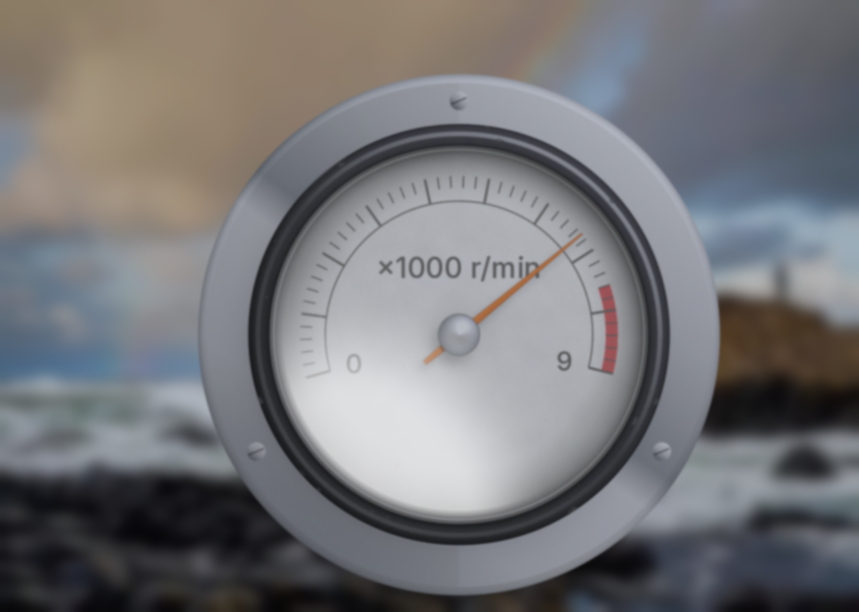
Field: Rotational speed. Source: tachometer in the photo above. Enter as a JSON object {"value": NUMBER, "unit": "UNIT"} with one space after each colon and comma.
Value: {"value": 6700, "unit": "rpm"}
